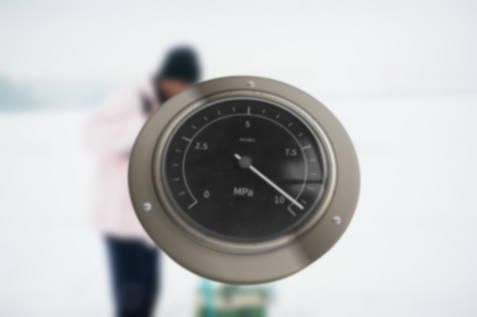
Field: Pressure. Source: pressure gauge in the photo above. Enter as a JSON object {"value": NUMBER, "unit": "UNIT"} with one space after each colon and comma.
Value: {"value": 9.75, "unit": "MPa"}
